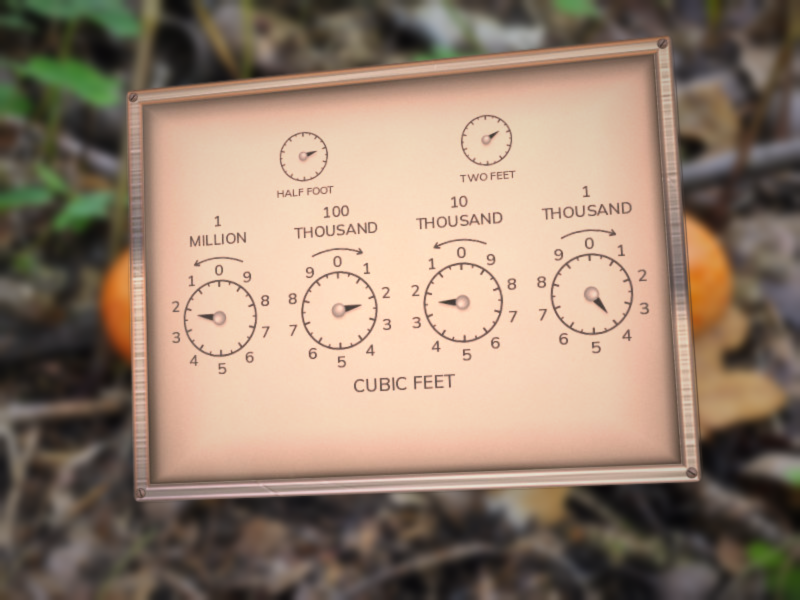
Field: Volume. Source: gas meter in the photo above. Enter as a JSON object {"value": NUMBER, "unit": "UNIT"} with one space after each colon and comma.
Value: {"value": 222400, "unit": "ft³"}
